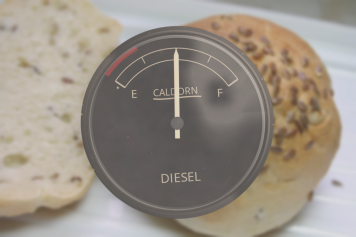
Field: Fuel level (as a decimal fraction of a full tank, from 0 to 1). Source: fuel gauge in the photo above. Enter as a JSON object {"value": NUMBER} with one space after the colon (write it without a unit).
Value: {"value": 0.5}
